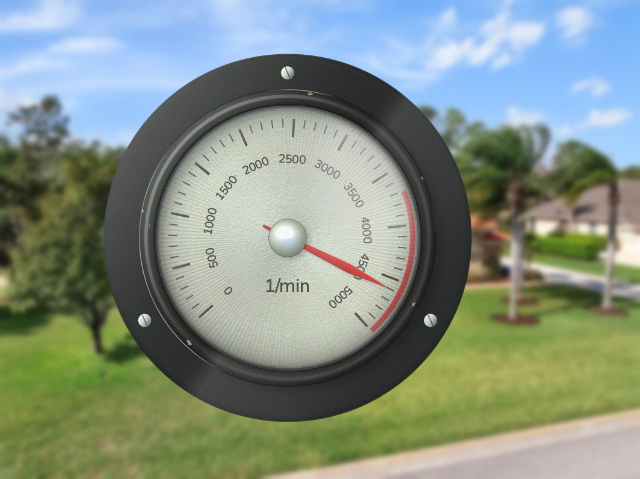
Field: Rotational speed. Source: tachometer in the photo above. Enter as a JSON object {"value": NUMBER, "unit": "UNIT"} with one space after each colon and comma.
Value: {"value": 4600, "unit": "rpm"}
